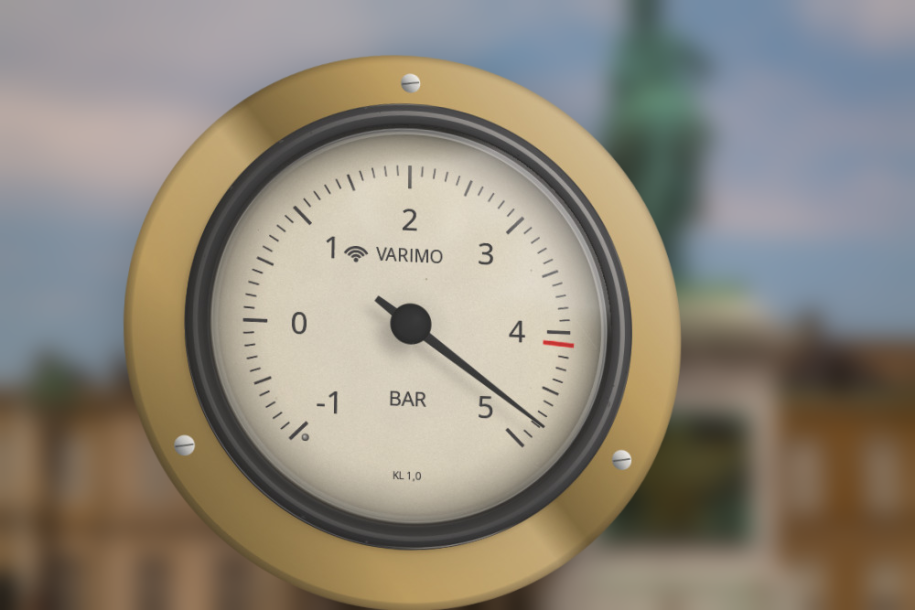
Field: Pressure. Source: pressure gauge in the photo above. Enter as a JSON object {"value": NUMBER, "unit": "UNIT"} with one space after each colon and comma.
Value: {"value": 4.8, "unit": "bar"}
